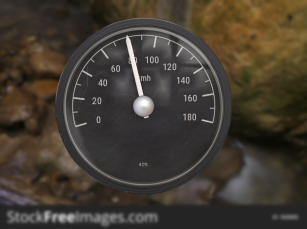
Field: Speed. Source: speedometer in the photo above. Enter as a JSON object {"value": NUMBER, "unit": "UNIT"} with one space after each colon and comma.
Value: {"value": 80, "unit": "km/h"}
